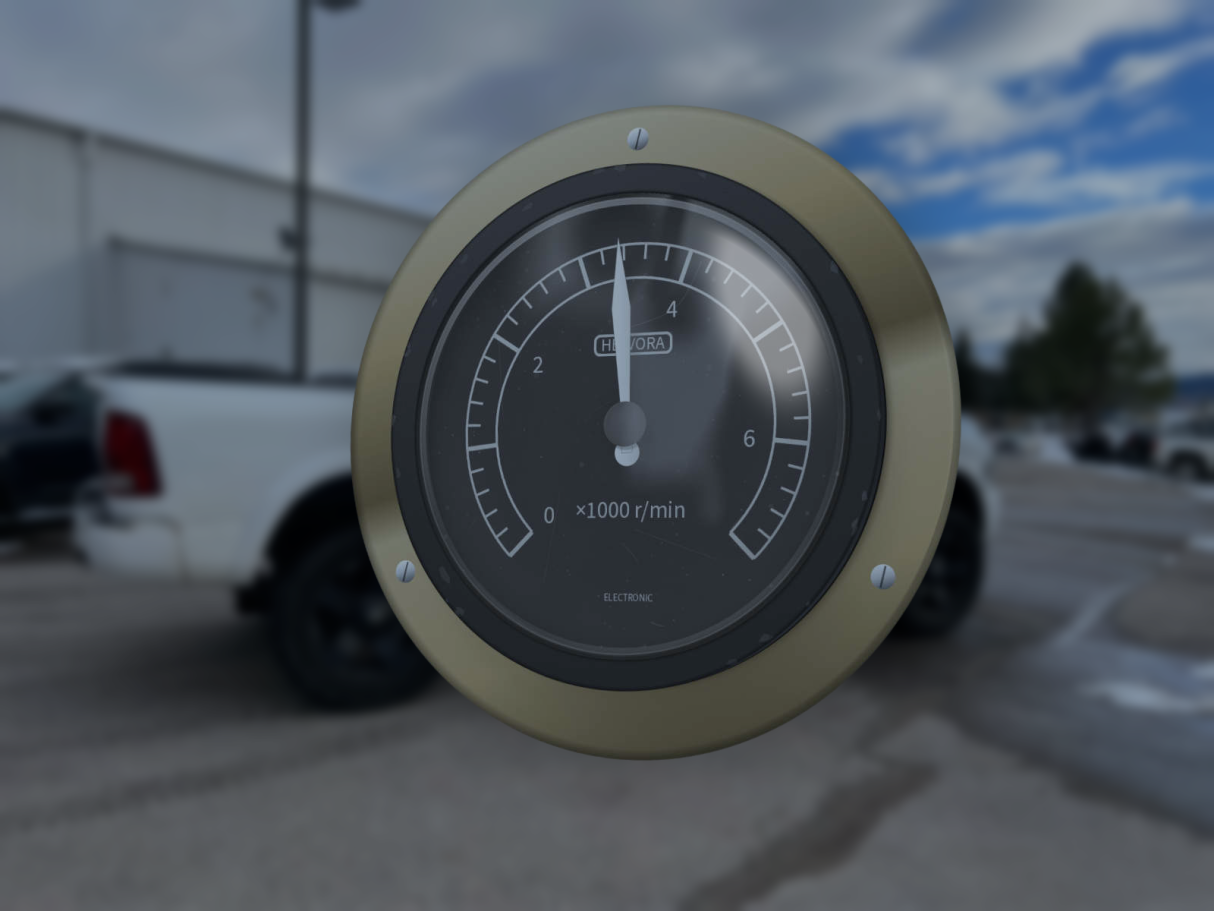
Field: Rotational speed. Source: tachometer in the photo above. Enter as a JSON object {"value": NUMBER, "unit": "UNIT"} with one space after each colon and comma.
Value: {"value": 3400, "unit": "rpm"}
